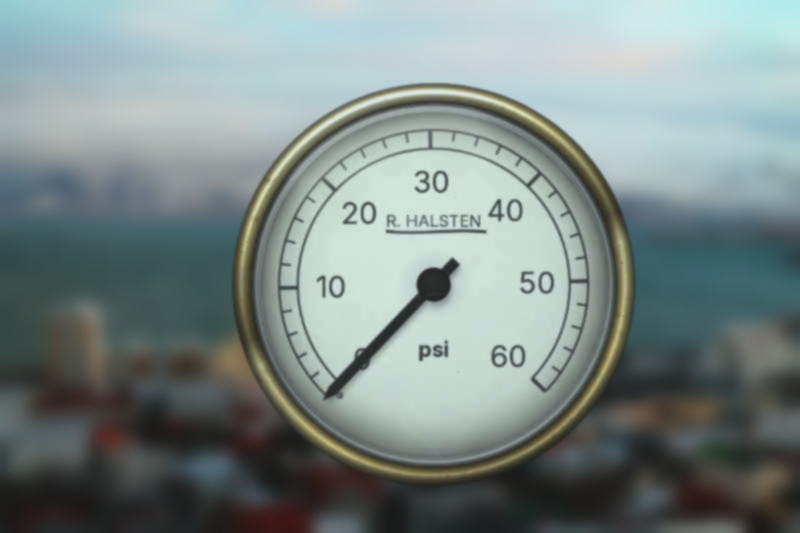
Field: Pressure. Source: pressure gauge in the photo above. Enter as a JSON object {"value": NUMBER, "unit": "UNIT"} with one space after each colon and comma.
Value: {"value": 0, "unit": "psi"}
